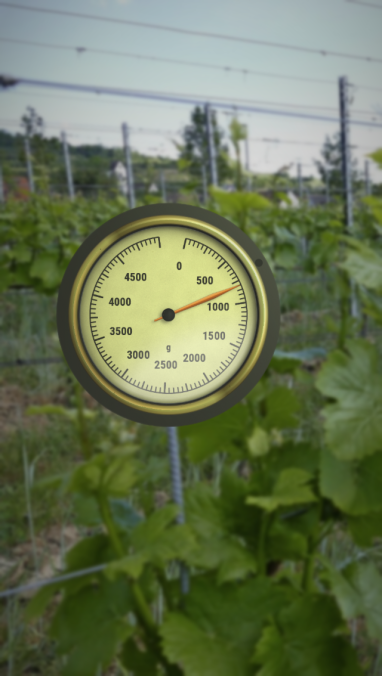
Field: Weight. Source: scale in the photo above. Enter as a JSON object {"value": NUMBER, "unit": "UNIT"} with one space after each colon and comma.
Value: {"value": 800, "unit": "g"}
